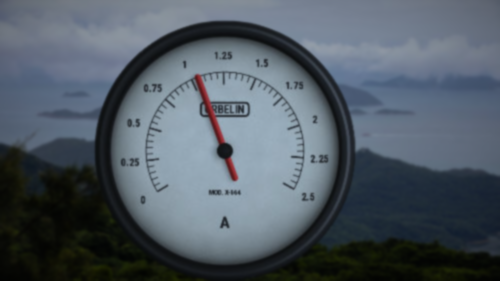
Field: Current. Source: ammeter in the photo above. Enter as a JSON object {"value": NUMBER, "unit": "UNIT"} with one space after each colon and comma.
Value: {"value": 1.05, "unit": "A"}
